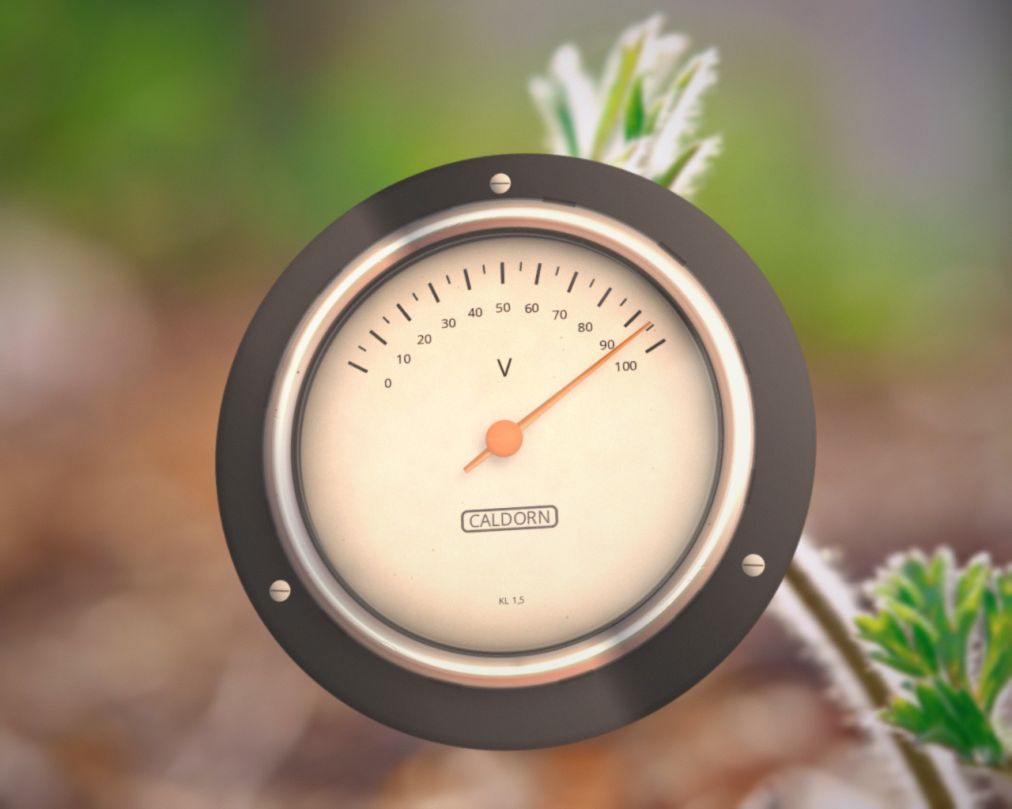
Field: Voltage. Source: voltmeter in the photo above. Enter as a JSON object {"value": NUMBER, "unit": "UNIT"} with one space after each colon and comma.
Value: {"value": 95, "unit": "V"}
